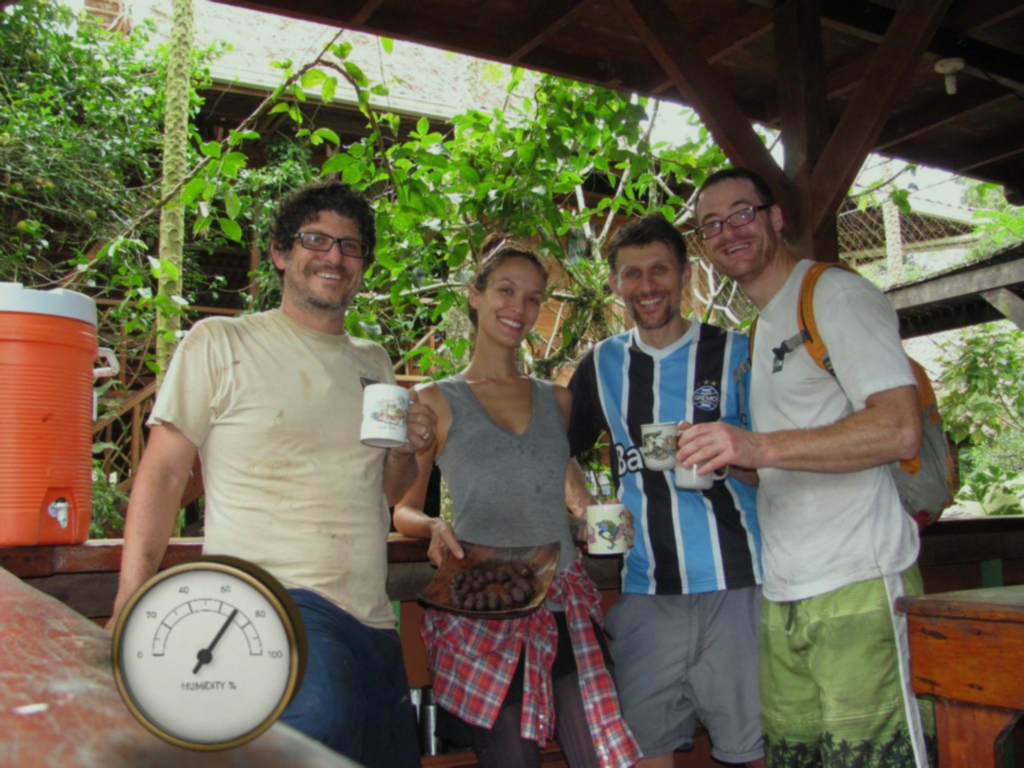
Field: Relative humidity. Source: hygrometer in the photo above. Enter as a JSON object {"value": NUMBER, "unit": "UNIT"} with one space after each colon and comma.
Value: {"value": 70, "unit": "%"}
